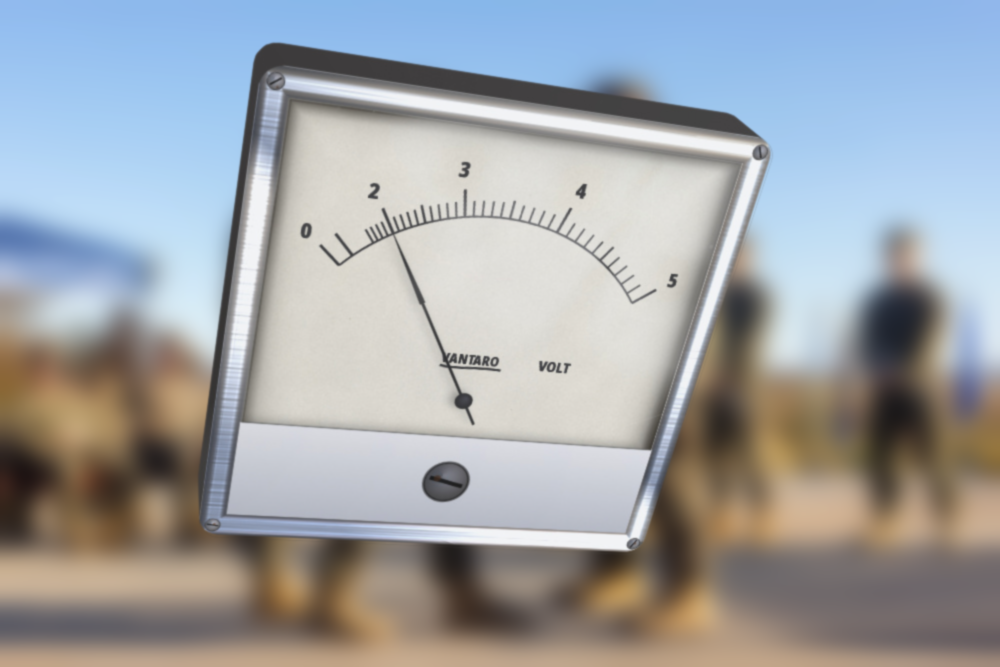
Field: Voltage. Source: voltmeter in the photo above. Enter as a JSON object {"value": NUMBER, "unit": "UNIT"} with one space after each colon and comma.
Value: {"value": 2, "unit": "V"}
